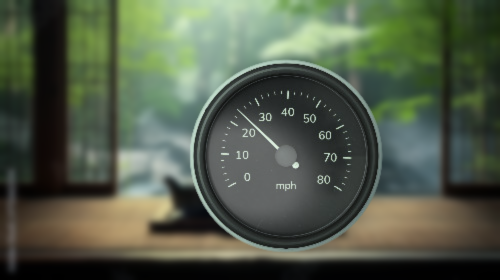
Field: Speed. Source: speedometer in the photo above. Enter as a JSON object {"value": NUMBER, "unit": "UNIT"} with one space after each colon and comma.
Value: {"value": 24, "unit": "mph"}
